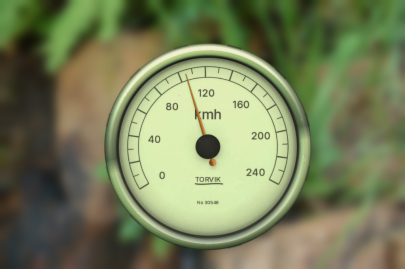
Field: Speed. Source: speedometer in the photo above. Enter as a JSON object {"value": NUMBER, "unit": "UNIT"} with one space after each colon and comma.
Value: {"value": 105, "unit": "km/h"}
